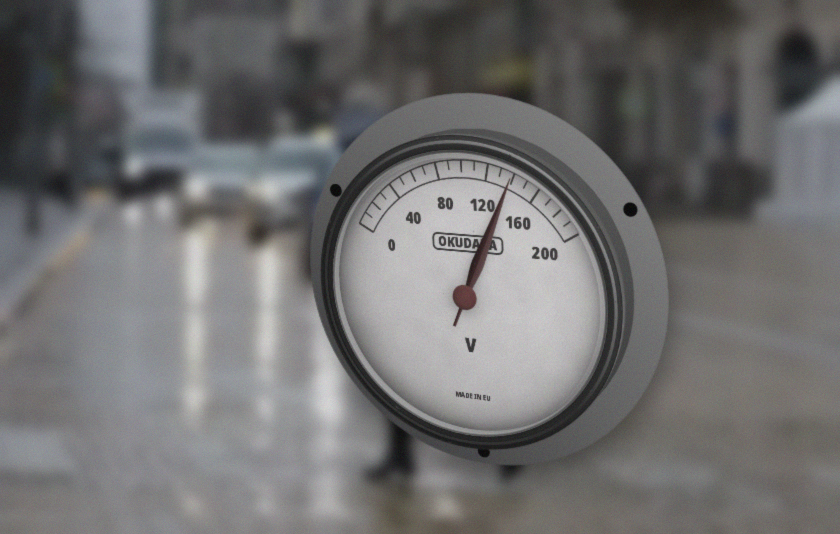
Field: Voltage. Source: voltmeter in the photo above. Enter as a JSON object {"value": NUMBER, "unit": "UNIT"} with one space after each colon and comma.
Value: {"value": 140, "unit": "V"}
